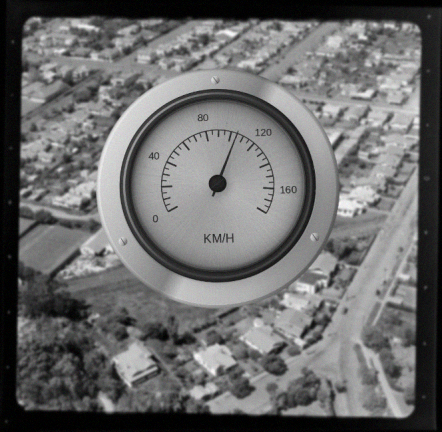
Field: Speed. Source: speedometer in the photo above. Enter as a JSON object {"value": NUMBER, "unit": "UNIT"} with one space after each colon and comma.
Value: {"value": 105, "unit": "km/h"}
